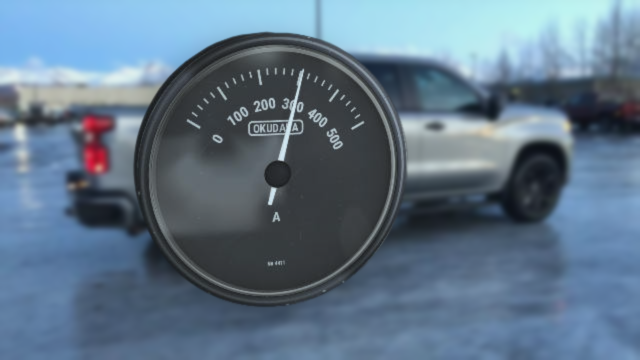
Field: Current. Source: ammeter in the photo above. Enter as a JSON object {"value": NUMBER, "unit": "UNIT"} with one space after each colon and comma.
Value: {"value": 300, "unit": "A"}
